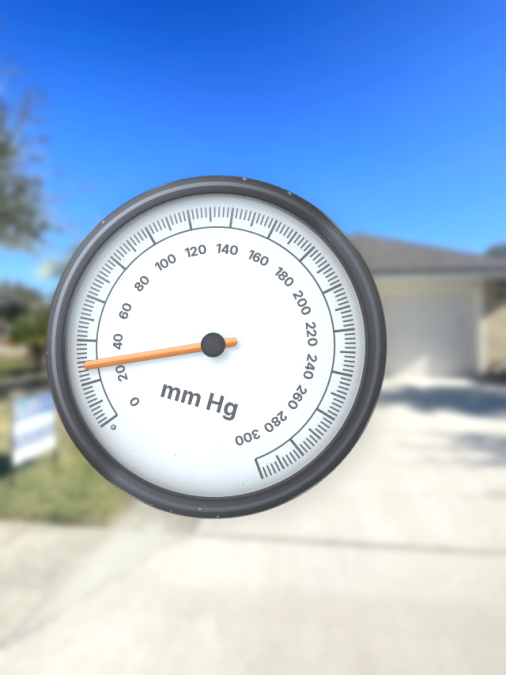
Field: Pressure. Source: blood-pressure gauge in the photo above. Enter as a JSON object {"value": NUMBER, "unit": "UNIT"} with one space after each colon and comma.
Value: {"value": 28, "unit": "mmHg"}
